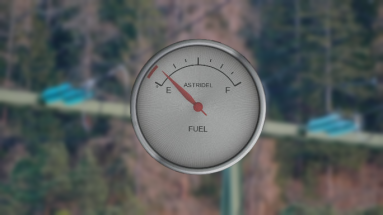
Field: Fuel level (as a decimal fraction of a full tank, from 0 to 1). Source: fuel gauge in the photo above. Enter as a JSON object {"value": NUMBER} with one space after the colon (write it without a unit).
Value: {"value": 0.125}
